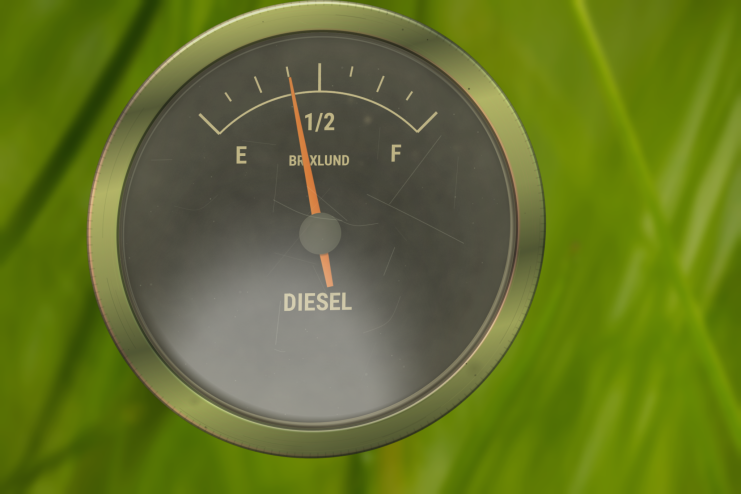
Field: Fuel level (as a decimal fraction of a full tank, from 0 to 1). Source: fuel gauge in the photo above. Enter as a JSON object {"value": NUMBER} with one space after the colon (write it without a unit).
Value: {"value": 0.375}
